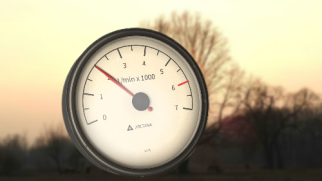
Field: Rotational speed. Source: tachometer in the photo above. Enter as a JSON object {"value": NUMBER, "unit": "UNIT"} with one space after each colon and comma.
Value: {"value": 2000, "unit": "rpm"}
